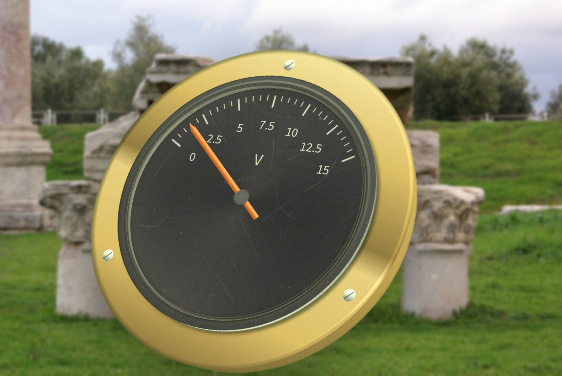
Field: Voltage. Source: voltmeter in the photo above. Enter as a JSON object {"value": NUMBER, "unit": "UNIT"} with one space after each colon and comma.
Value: {"value": 1.5, "unit": "V"}
